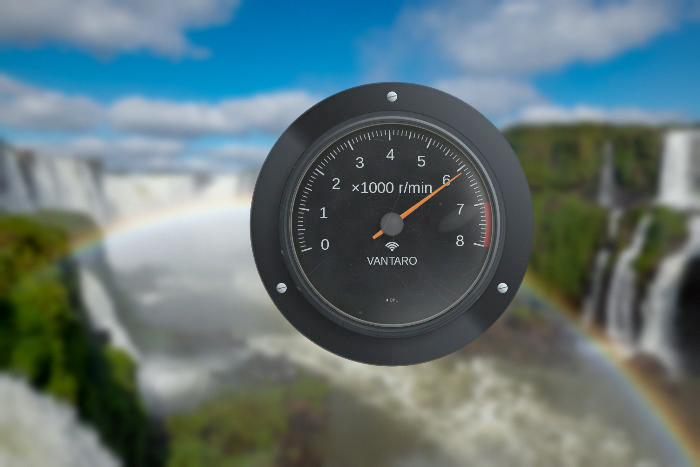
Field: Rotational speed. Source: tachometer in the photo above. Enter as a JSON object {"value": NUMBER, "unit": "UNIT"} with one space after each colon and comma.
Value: {"value": 6100, "unit": "rpm"}
